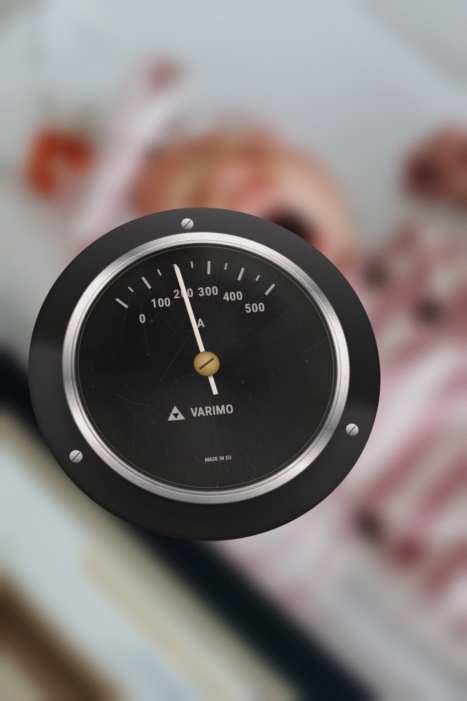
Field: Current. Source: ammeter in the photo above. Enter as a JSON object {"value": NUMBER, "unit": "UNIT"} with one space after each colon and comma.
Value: {"value": 200, "unit": "A"}
